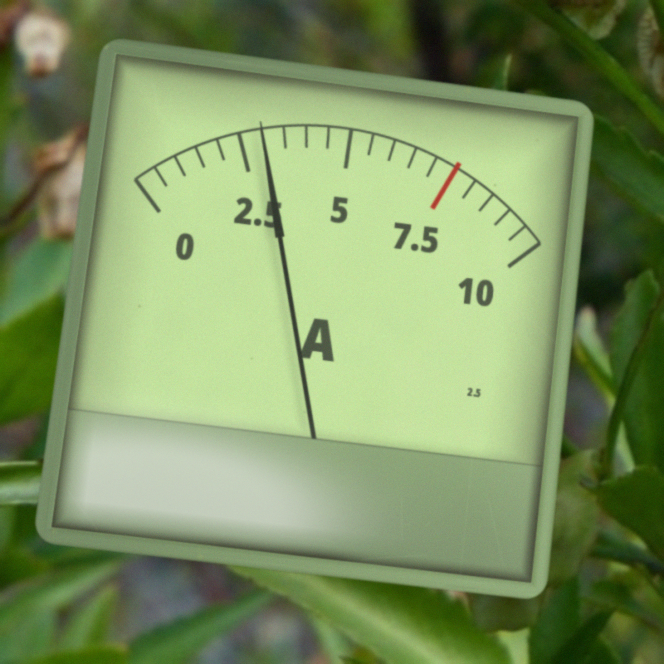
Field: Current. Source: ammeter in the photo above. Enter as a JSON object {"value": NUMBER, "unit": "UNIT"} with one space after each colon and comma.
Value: {"value": 3, "unit": "A"}
